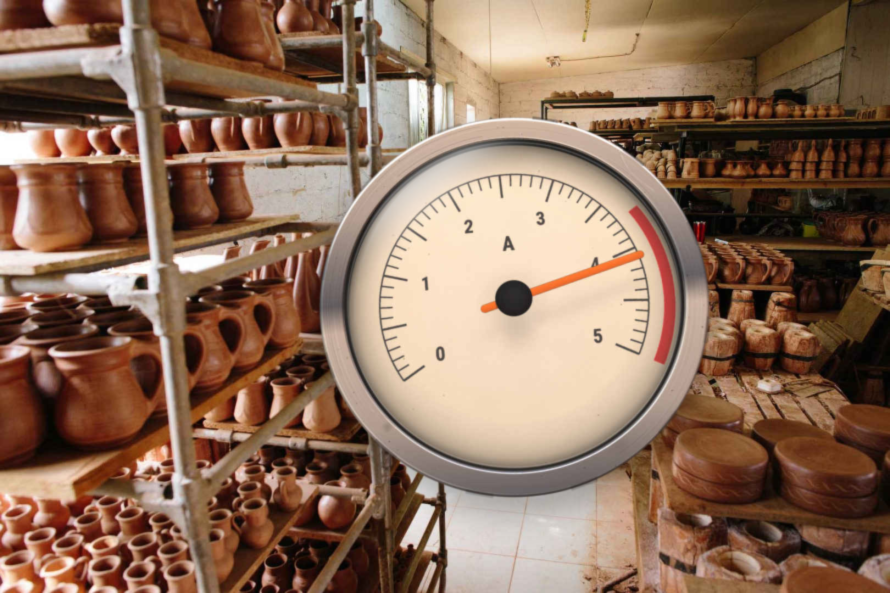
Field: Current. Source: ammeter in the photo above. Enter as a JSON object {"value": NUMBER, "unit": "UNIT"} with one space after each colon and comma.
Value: {"value": 4.1, "unit": "A"}
